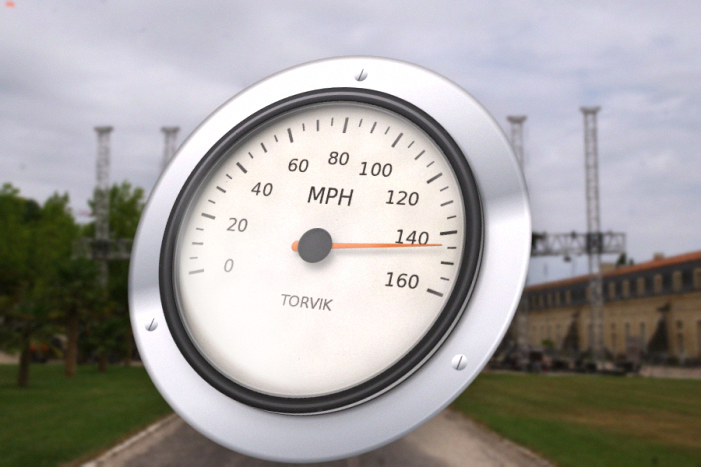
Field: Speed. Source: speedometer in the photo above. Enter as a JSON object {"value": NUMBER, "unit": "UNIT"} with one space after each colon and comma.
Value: {"value": 145, "unit": "mph"}
